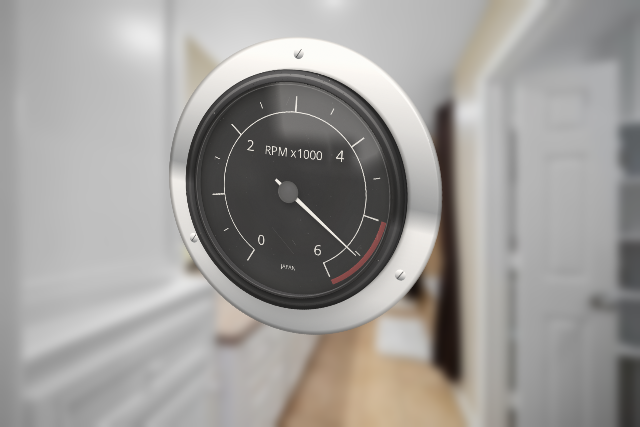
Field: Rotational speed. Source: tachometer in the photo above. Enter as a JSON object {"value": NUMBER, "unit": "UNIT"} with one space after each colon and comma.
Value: {"value": 5500, "unit": "rpm"}
